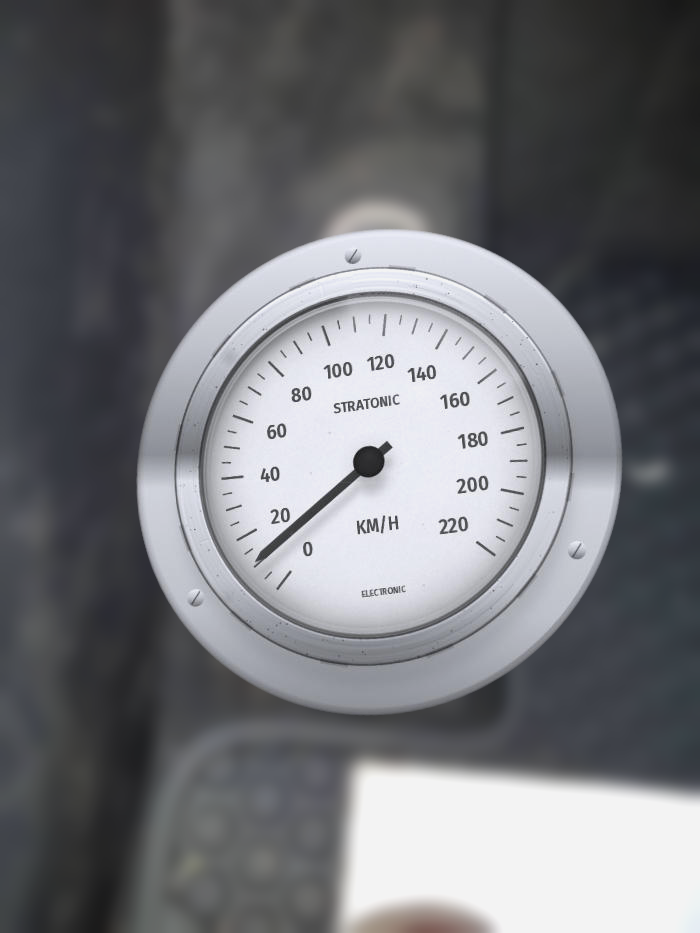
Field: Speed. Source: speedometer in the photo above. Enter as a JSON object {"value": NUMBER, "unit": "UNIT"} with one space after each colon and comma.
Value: {"value": 10, "unit": "km/h"}
